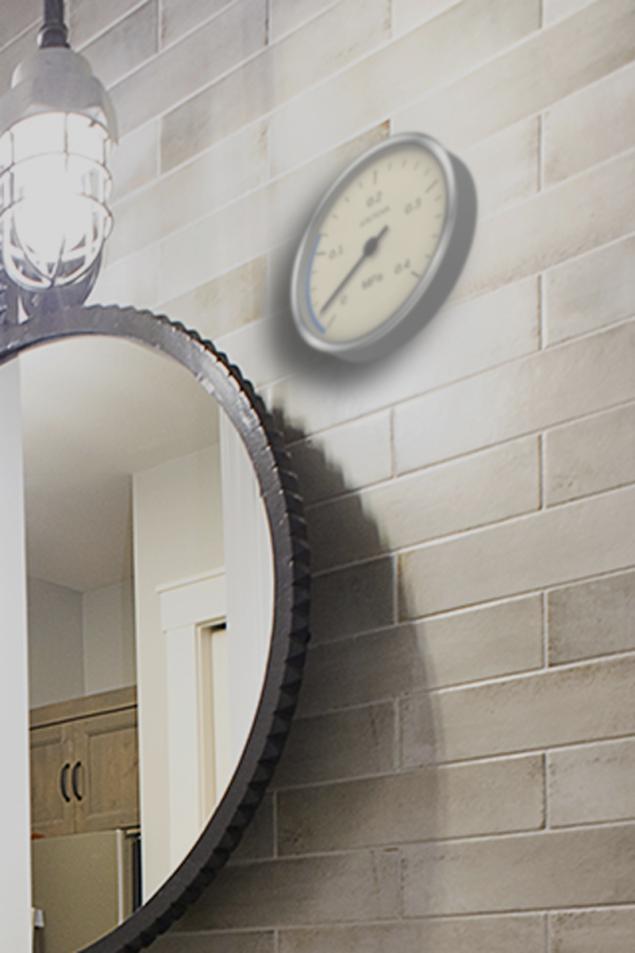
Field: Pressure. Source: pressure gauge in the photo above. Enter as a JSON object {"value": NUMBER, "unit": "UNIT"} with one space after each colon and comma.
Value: {"value": 0.02, "unit": "MPa"}
